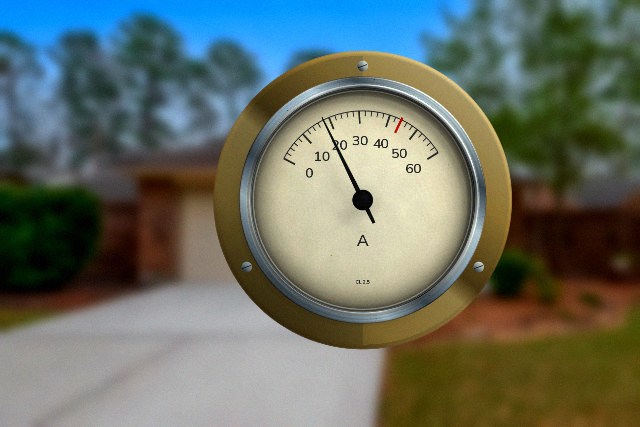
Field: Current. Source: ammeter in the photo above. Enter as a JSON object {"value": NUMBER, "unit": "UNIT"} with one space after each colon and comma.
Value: {"value": 18, "unit": "A"}
